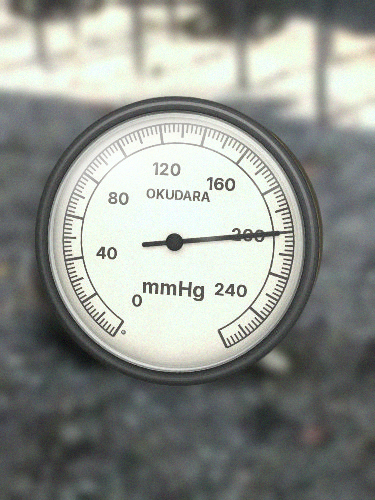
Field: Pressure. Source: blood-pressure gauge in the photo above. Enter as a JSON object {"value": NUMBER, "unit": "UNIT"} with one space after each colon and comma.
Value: {"value": 200, "unit": "mmHg"}
